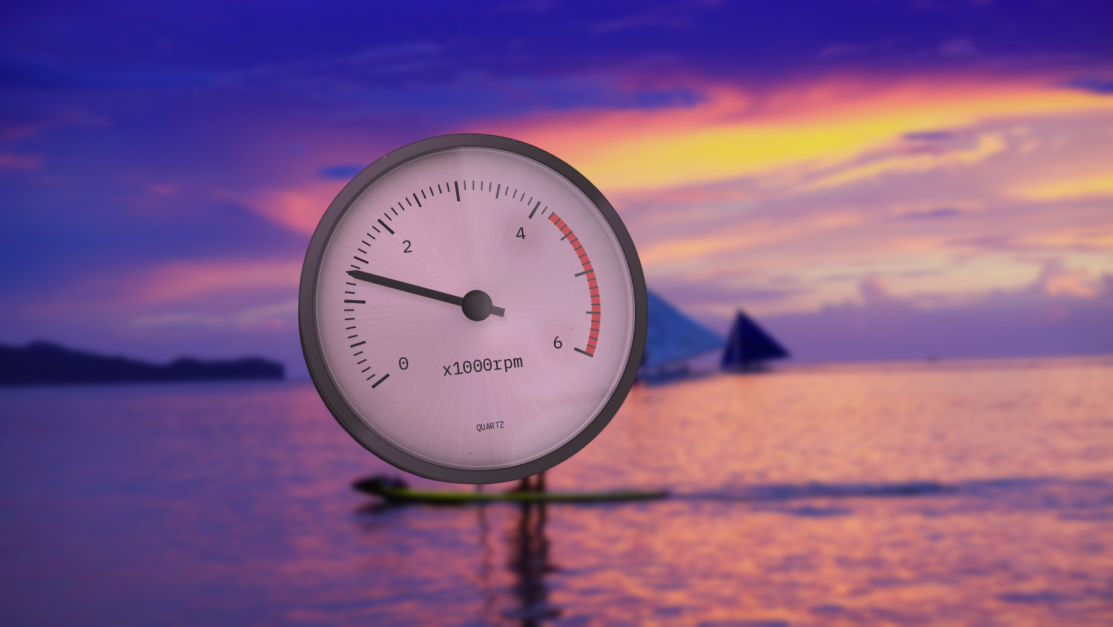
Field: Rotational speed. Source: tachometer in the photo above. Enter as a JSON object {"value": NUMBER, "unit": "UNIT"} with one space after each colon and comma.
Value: {"value": 1300, "unit": "rpm"}
